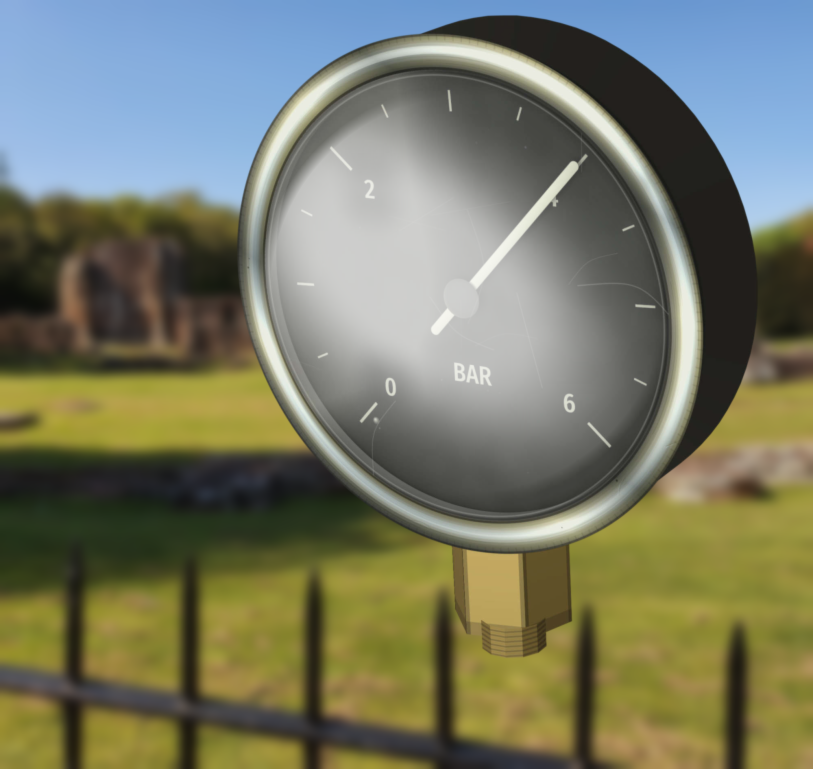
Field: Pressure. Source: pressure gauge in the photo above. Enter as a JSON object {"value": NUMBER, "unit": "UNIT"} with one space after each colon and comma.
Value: {"value": 4, "unit": "bar"}
